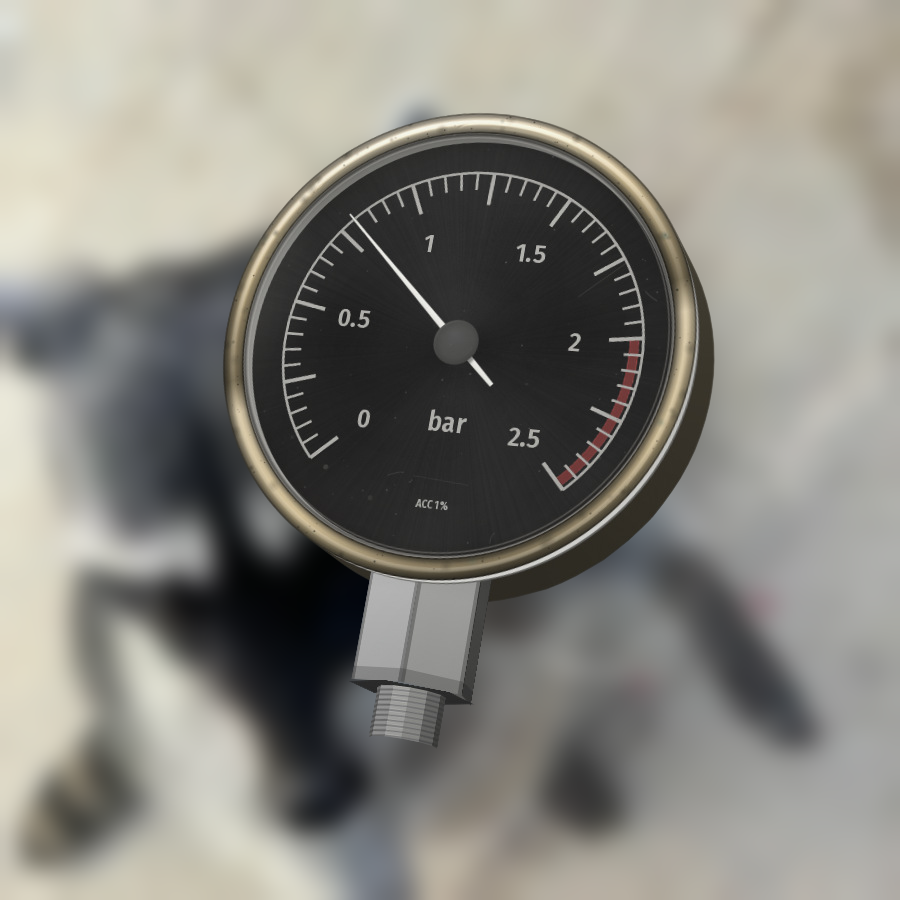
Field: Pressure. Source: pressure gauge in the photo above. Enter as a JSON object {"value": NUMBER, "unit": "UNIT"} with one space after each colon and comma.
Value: {"value": 0.8, "unit": "bar"}
